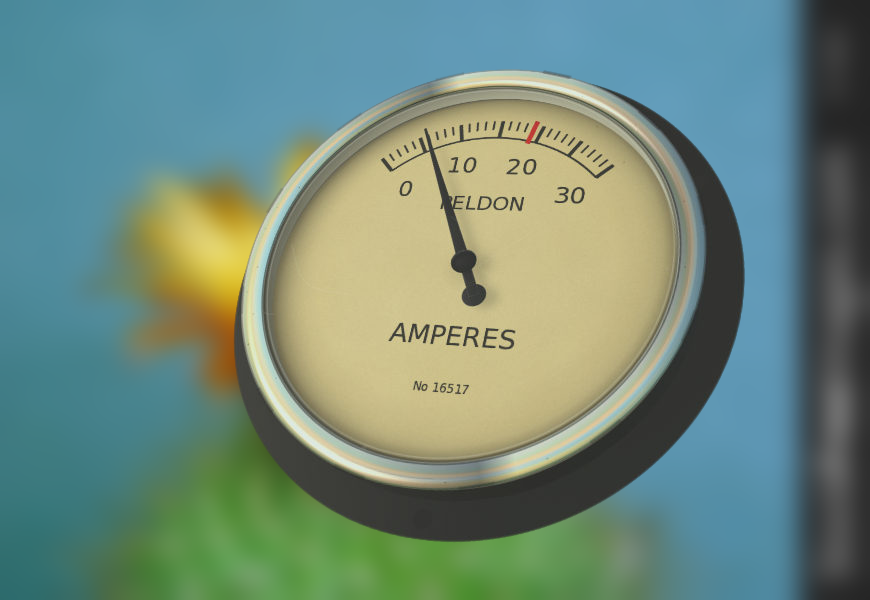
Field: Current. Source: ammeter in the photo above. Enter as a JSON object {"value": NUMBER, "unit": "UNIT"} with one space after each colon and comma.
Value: {"value": 6, "unit": "A"}
